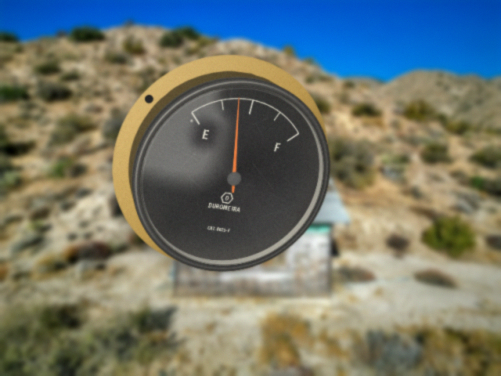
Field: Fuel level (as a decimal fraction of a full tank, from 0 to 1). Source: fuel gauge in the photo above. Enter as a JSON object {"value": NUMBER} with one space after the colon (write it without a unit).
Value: {"value": 0.375}
